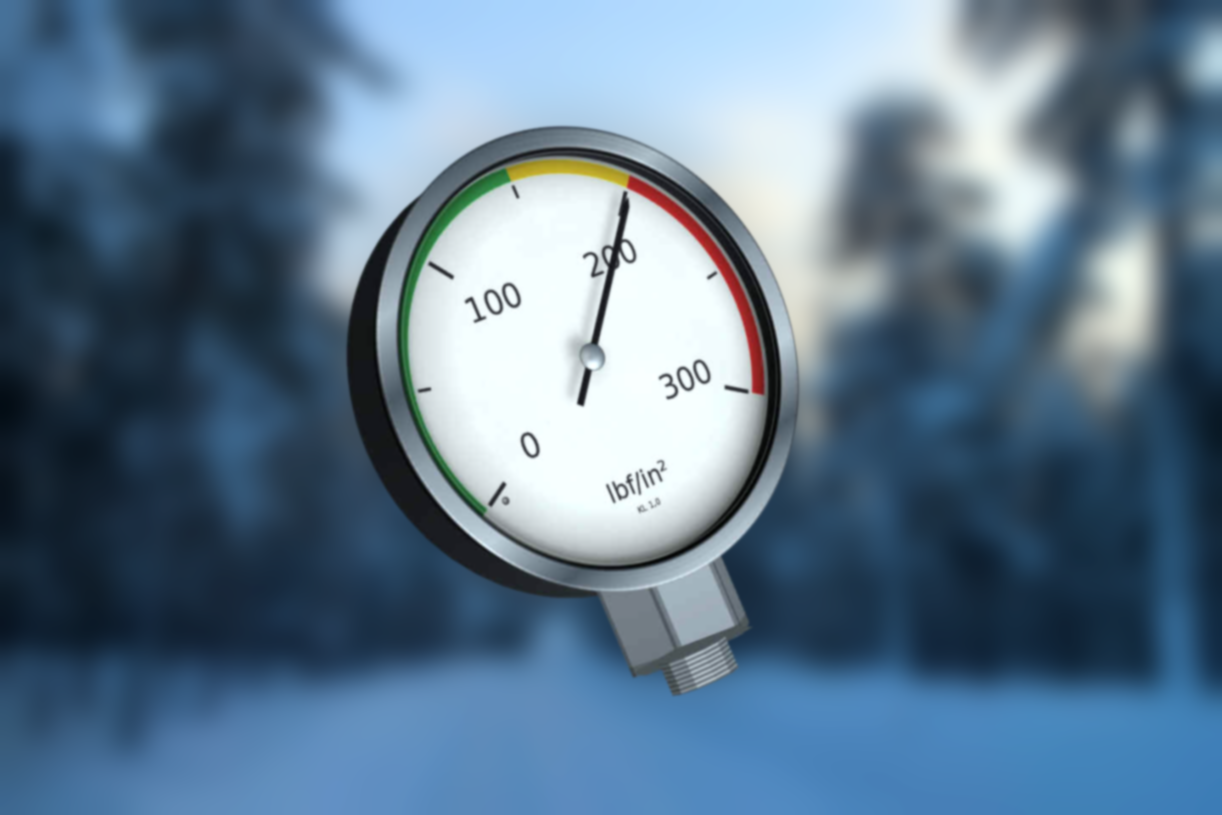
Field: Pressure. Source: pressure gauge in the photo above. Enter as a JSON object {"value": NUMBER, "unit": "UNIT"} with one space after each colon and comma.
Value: {"value": 200, "unit": "psi"}
